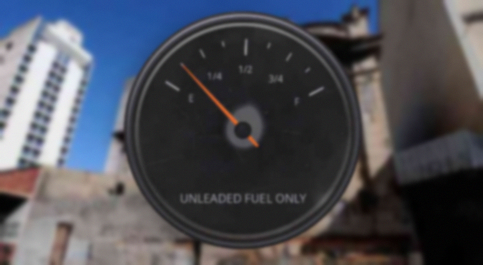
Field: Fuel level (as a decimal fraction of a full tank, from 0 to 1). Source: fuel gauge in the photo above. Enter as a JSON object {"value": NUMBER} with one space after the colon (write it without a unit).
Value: {"value": 0.125}
